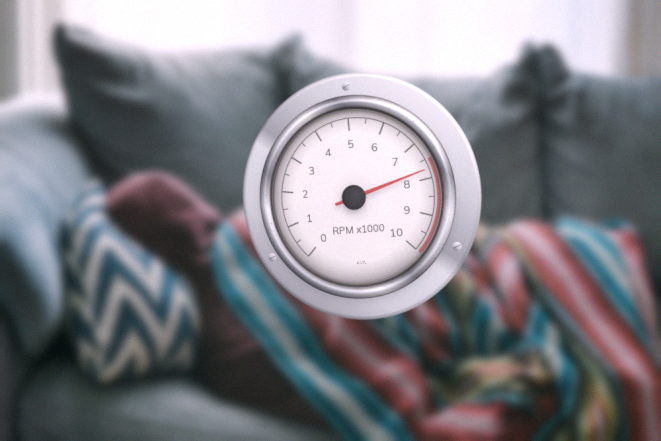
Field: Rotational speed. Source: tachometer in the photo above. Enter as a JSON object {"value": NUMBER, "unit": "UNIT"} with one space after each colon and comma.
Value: {"value": 7750, "unit": "rpm"}
